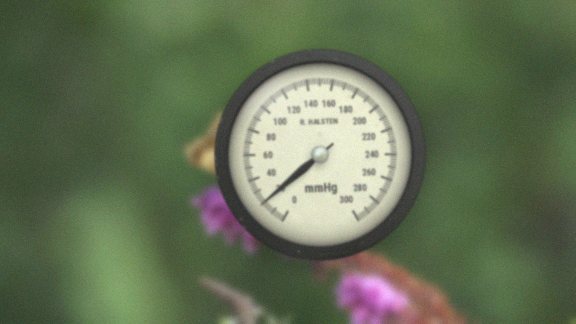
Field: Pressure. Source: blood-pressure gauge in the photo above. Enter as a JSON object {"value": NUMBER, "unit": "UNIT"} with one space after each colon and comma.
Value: {"value": 20, "unit": "mmHg"}
